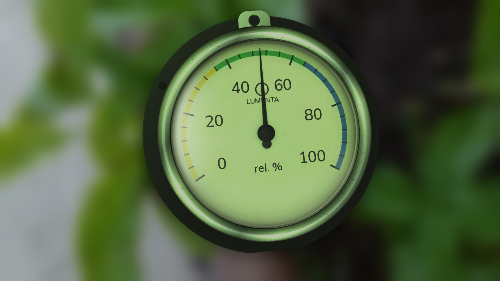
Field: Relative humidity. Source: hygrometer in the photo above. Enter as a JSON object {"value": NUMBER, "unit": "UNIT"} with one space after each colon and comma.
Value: {"value": 50, "unit": "%"}
